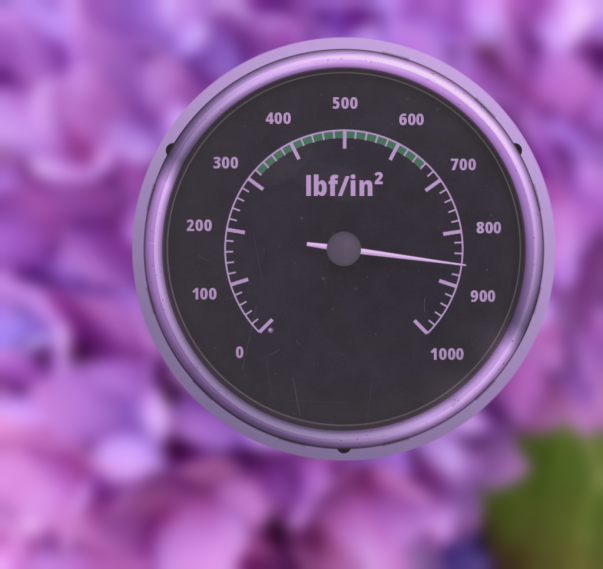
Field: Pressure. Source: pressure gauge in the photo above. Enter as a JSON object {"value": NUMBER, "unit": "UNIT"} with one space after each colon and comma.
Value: {"value": 860, "unit": "psi"}
